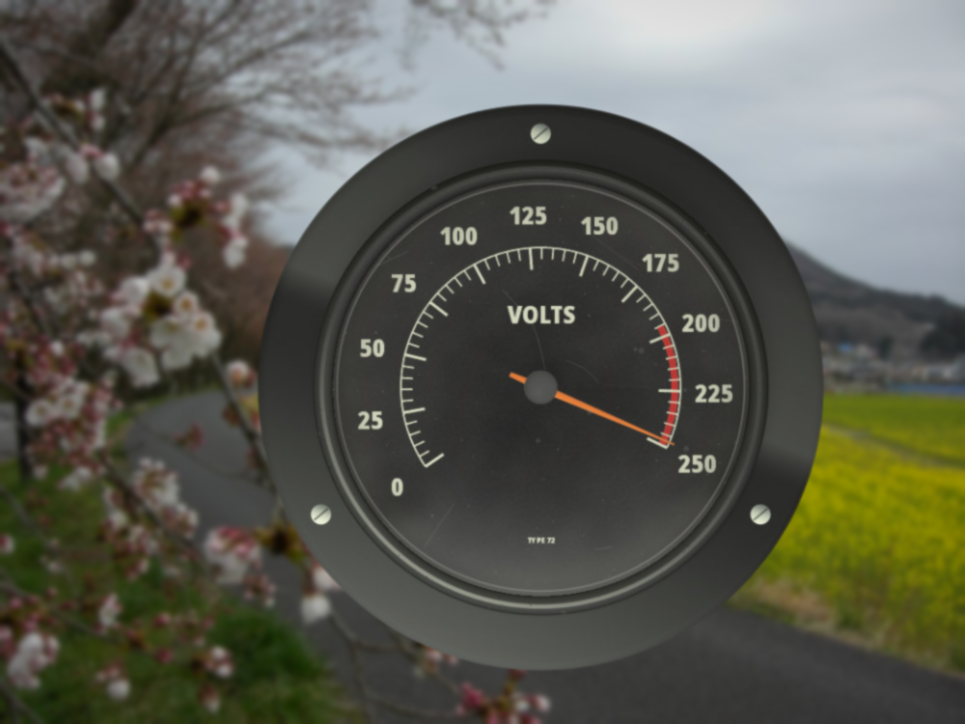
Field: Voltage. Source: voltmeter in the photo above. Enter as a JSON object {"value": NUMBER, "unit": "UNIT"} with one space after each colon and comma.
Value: {"value": 247.5, "unit": "V"}
